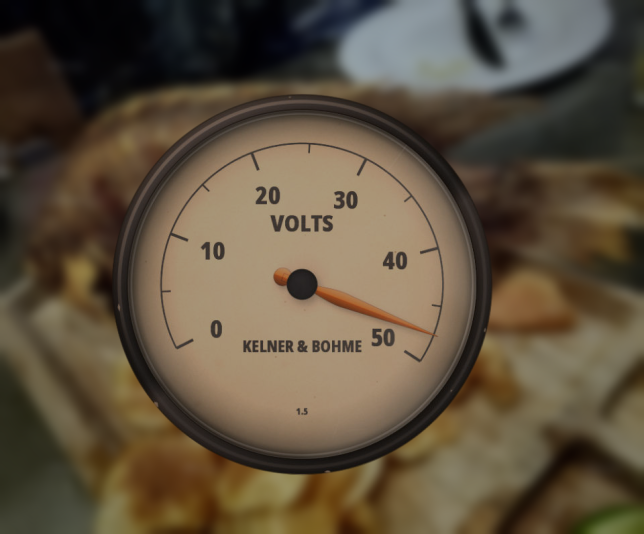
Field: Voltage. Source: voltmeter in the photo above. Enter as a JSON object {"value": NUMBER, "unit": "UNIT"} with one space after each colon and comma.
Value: {"value": 47.5, "unit": "V"}
